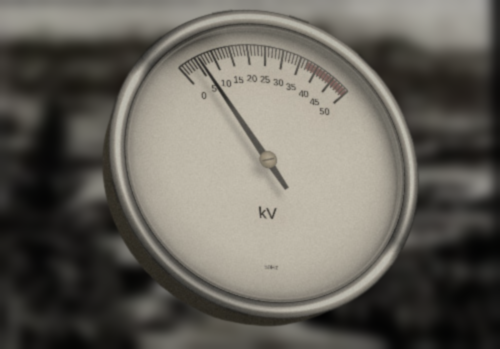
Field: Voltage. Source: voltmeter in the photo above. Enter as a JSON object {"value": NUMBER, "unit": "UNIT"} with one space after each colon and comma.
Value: {"value": 5, "unit": "kV"}
